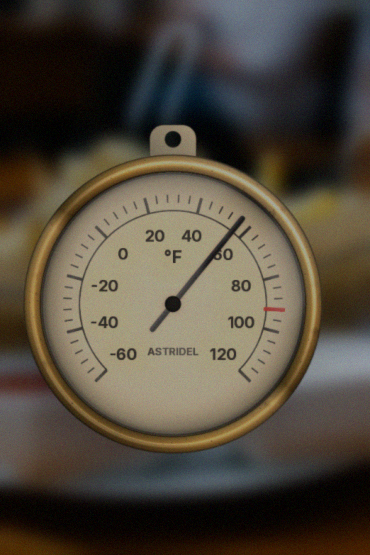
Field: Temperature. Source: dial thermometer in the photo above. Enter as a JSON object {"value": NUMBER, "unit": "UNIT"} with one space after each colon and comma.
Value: {"value": 56, "unit": "°F"}
